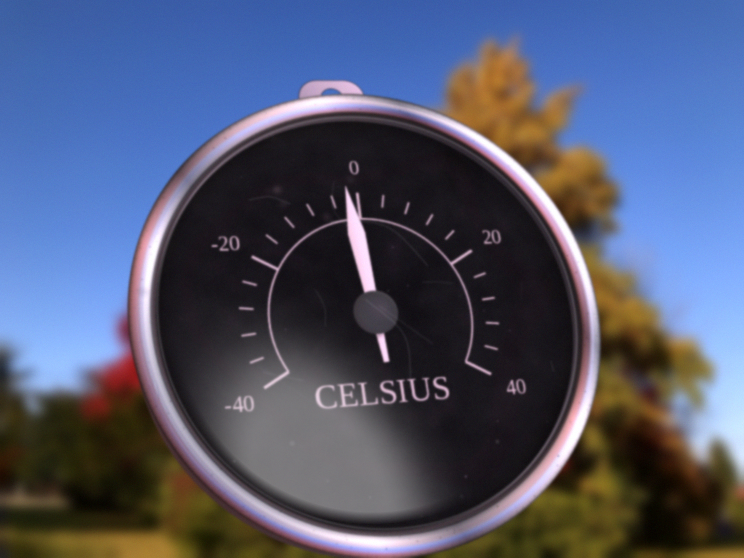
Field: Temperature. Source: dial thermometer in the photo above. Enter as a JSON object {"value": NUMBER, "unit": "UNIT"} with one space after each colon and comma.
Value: {"value": -2, "unit": "°C"}
